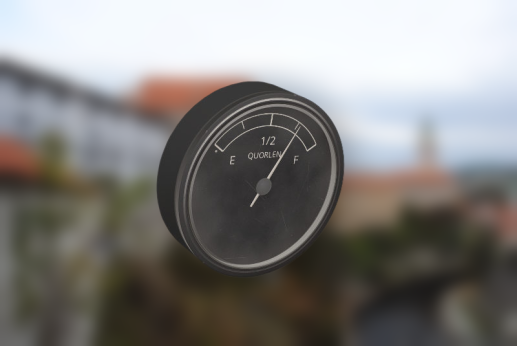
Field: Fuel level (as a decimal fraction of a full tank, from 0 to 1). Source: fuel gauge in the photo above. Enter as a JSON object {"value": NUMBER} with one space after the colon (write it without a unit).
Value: {"value": 0.75}
